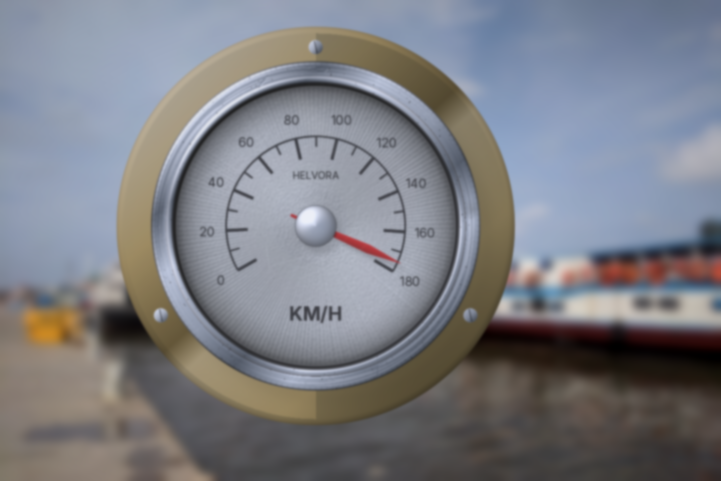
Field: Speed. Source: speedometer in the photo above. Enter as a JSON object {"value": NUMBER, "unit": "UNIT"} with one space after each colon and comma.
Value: {"value": 175, "unit": "km/h"}
